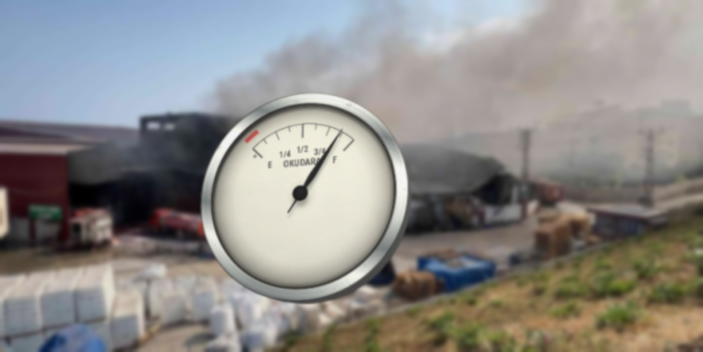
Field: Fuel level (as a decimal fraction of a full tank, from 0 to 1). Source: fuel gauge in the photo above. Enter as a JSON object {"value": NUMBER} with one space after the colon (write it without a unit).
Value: {"value": 0.875}
